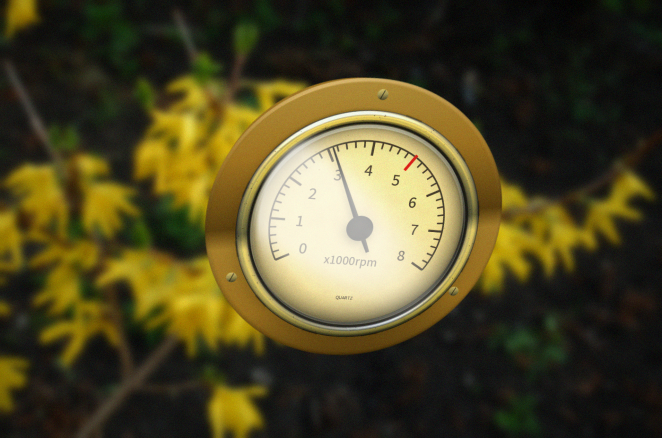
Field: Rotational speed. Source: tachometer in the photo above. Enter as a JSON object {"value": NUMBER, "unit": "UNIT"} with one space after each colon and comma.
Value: {"value": 3100, "unit": "rpm"}
